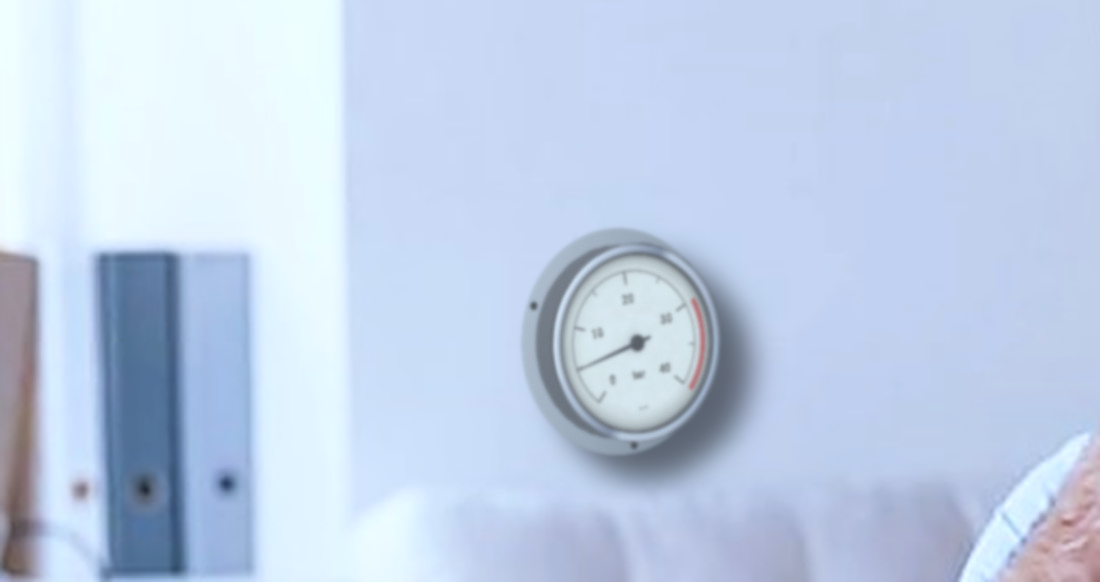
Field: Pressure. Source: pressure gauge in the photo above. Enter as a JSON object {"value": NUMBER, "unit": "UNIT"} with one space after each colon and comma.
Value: {"value": 5, "unit": "bar"}
